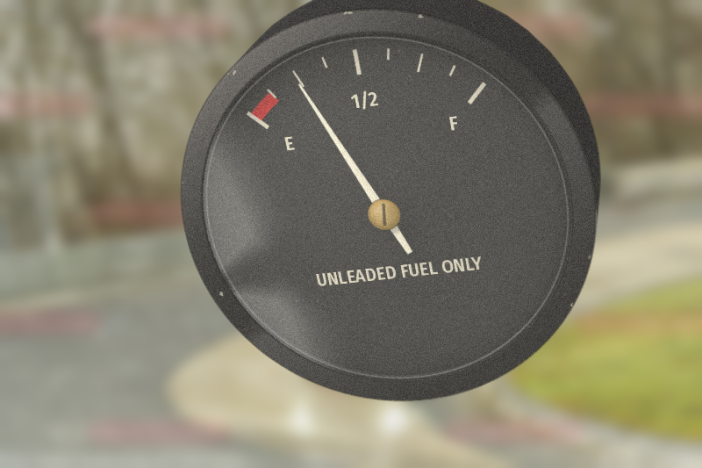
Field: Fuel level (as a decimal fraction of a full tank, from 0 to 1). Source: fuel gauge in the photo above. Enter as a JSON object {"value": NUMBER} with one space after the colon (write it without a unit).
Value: {"value": 0.25}
